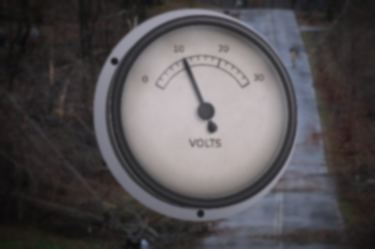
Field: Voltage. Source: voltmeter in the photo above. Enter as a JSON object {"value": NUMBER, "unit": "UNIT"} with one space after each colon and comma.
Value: {"value": 10, "unit": "V"}
